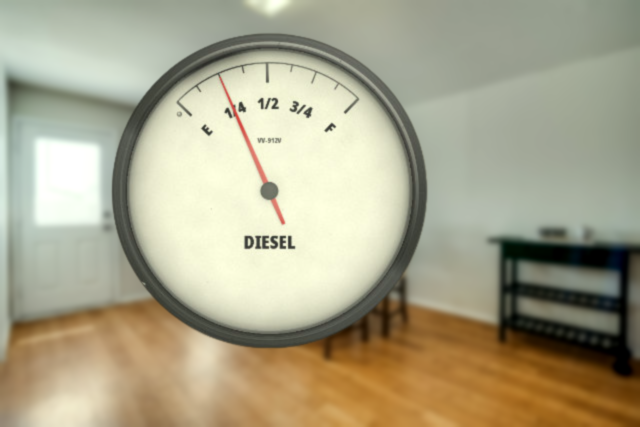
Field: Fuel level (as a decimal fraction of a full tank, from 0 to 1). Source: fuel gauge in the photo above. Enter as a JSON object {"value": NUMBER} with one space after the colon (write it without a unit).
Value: {"value": 0.25}
